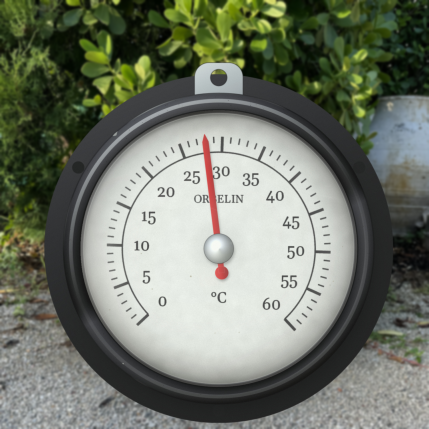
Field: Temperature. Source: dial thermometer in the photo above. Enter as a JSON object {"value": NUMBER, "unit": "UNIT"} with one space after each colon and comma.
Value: {"value": 28, "unit": "°C"}
